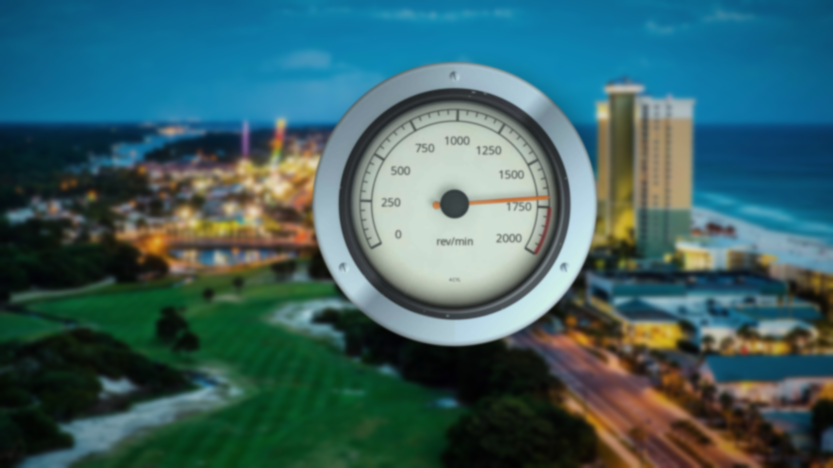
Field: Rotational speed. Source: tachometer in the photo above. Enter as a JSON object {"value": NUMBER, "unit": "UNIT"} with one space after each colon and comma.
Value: {"value": 1700, "unit": "rpm"}
